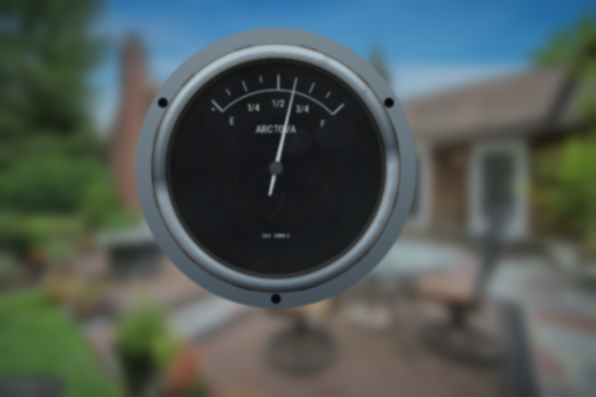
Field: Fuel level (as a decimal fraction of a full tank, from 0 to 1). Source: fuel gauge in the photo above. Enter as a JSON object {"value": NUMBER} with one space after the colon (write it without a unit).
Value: {"value": 0.625}
